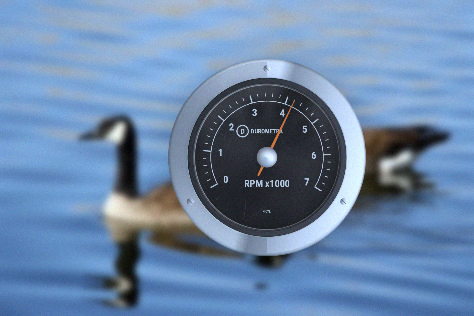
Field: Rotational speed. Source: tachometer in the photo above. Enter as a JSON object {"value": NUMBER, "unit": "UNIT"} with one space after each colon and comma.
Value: {"value": 4200, "unit": "rpm"}
